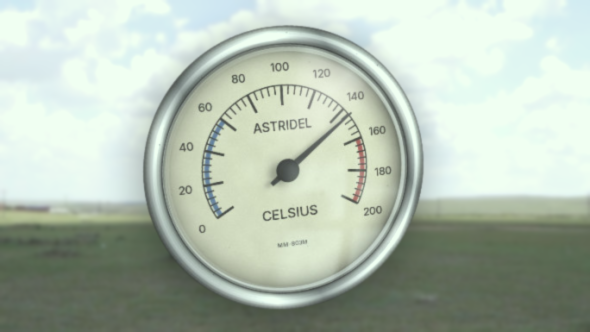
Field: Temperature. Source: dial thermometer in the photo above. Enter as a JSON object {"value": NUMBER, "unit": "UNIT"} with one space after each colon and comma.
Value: {"value": 144, "unit": "°C"}
